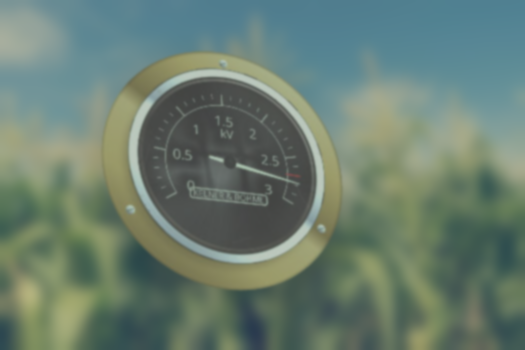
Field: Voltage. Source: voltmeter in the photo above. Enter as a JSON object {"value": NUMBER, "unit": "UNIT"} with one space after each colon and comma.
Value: {"value": 2.8, "unit": "kV"}
